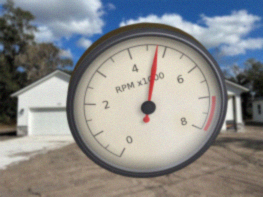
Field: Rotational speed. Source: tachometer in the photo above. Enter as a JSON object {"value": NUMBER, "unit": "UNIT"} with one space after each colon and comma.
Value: {"value": 4750, "unit": "rpm"}
